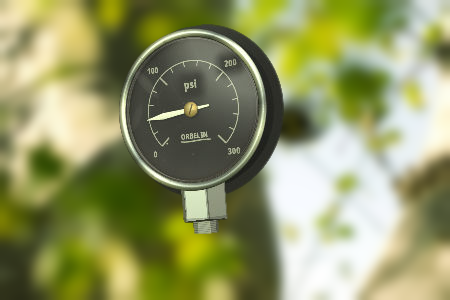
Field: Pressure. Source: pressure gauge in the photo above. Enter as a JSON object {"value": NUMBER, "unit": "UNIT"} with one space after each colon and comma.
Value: {"value": 40, "unit": "psi"}
